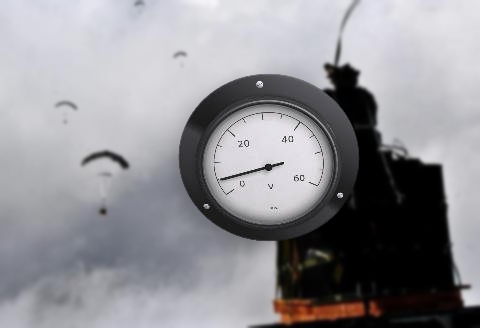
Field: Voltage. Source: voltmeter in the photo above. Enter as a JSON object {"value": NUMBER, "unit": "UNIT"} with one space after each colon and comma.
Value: {"value": 5, "unit": "V"}
